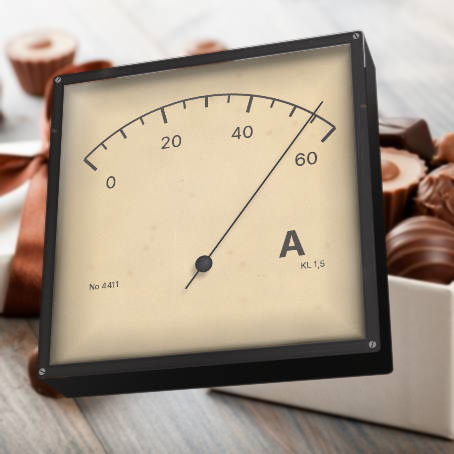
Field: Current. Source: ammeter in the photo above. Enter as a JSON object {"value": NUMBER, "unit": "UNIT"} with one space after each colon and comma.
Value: {"value": 55, "unit": "A"}
